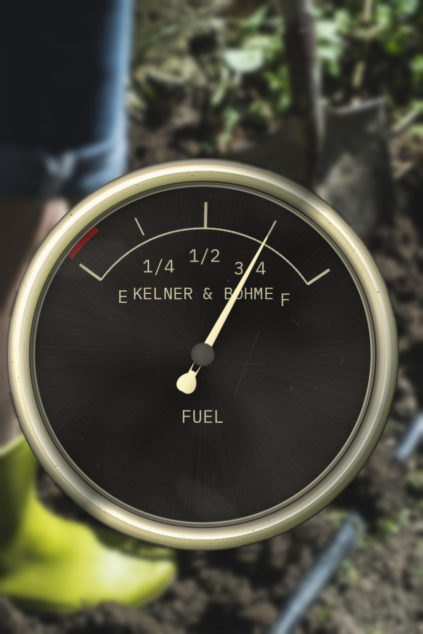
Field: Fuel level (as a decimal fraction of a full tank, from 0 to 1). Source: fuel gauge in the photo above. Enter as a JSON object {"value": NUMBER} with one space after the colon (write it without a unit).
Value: {"value": 0.75}
